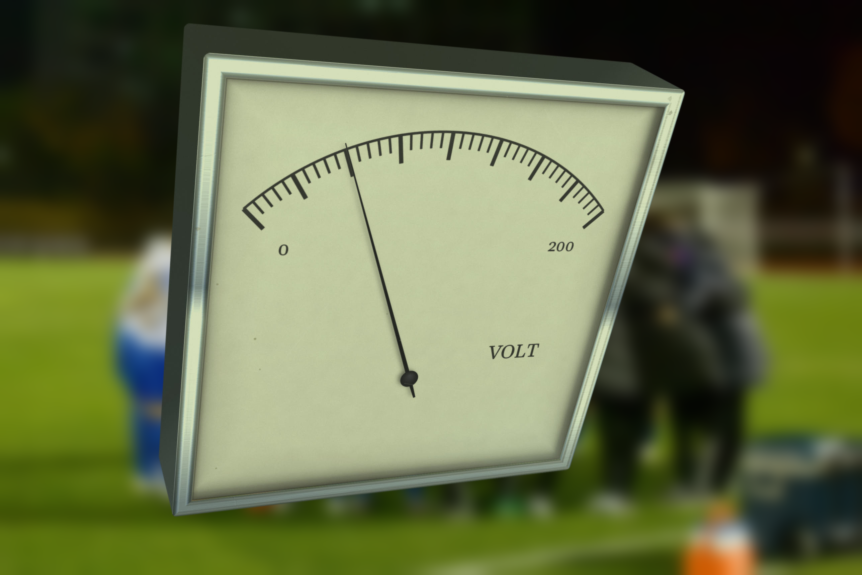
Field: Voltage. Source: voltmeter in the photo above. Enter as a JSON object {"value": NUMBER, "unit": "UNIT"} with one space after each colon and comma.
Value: {"value": 50, "unit": "V"}
